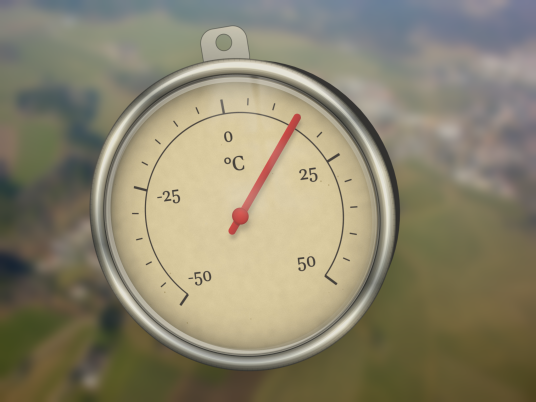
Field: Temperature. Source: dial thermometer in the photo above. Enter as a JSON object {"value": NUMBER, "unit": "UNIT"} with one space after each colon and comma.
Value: {"value": 15, "unit": "°C"}
